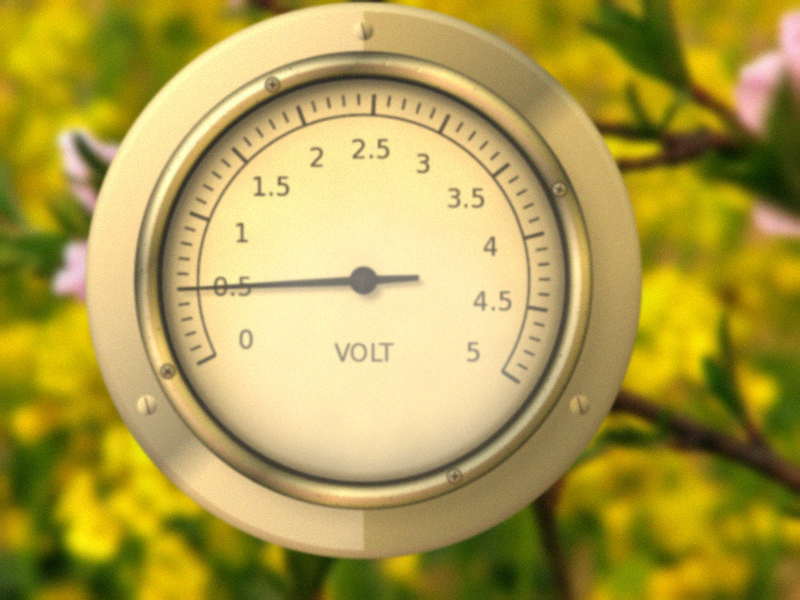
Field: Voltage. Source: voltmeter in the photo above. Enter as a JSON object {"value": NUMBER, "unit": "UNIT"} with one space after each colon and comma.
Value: {"value": 0.5, "unit": "V"}
